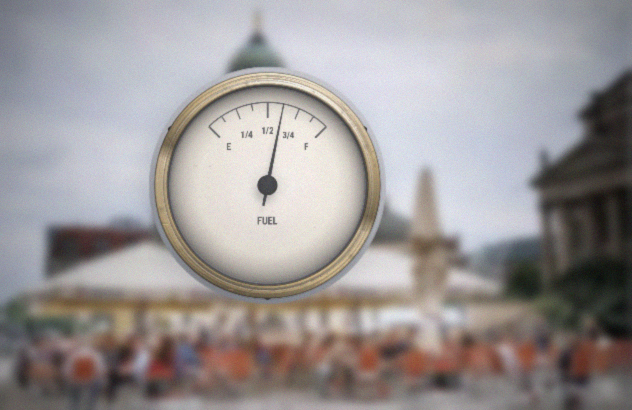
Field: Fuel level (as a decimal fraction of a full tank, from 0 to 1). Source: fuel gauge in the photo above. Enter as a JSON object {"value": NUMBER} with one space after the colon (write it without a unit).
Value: {"value": 0.625}
